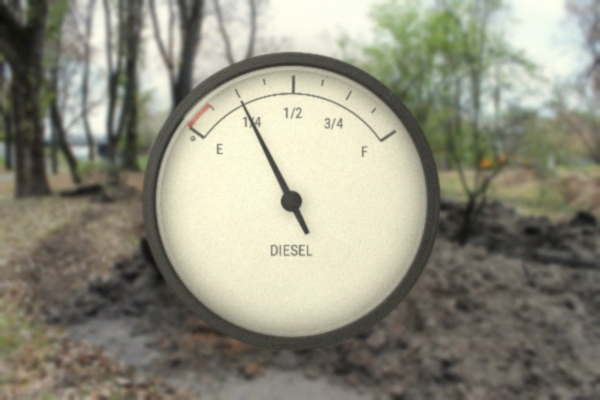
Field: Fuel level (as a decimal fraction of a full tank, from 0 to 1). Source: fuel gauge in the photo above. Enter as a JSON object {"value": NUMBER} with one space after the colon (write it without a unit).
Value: {"value": 0.25}
